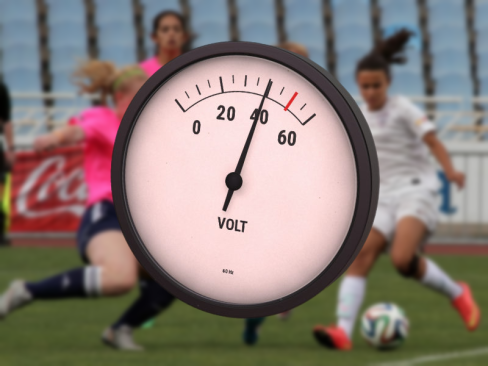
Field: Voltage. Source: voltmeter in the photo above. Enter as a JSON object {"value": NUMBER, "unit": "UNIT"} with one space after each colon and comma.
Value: {"value": 40, "unit": "V"}
